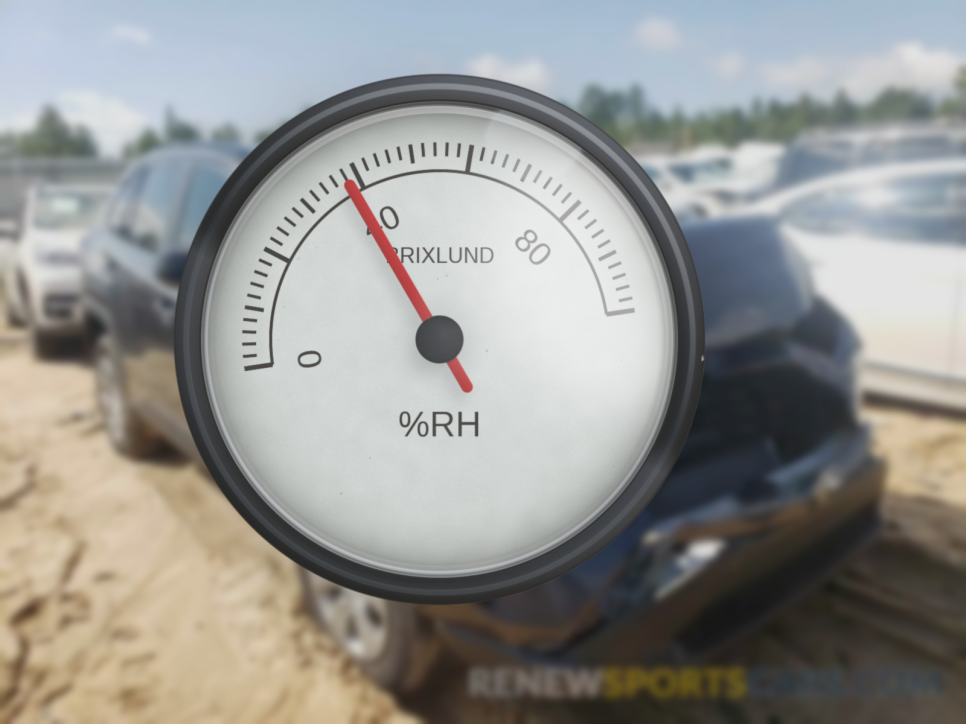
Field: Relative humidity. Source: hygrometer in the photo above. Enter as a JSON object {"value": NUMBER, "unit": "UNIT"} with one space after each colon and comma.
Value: {"value": 38, "unit": "%"}
